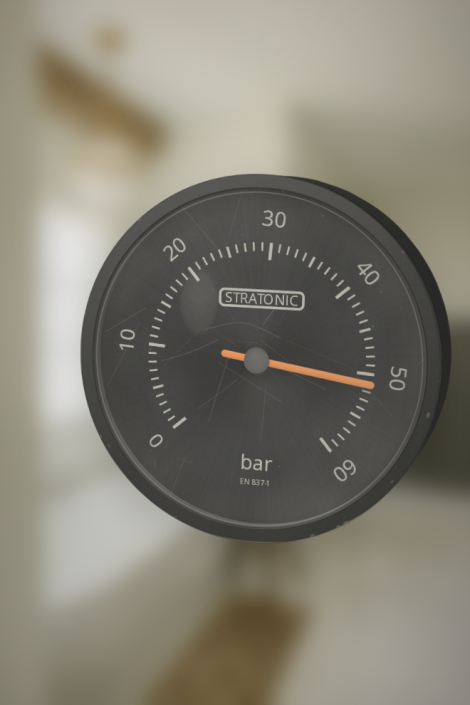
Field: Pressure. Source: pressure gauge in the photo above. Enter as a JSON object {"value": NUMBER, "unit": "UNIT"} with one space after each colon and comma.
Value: {"value": 51, "unit": "bar"}
